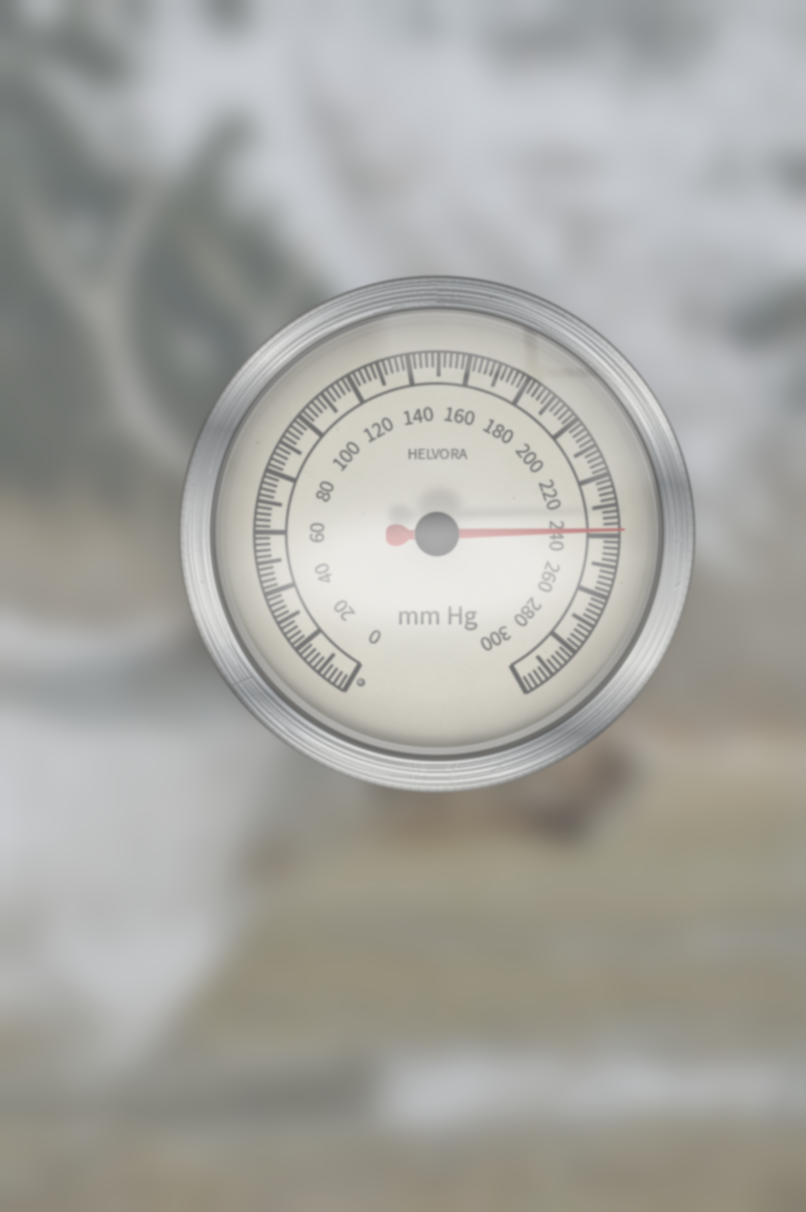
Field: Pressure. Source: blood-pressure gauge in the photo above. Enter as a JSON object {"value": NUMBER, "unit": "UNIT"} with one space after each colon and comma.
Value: {"value": 238, "unit": "mmHg"}
